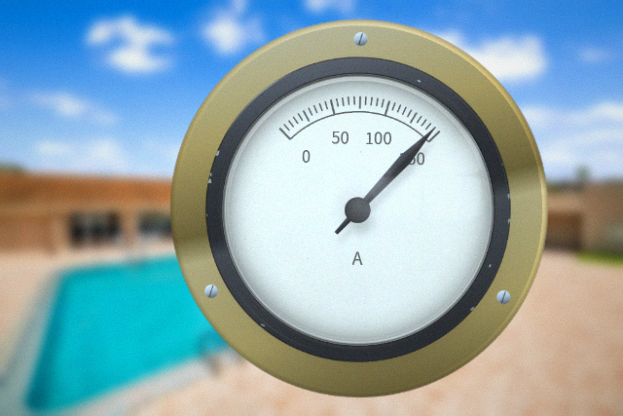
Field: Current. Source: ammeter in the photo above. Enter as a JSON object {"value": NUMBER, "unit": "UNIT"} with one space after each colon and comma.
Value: {"value": 145, "unit": "A"}
